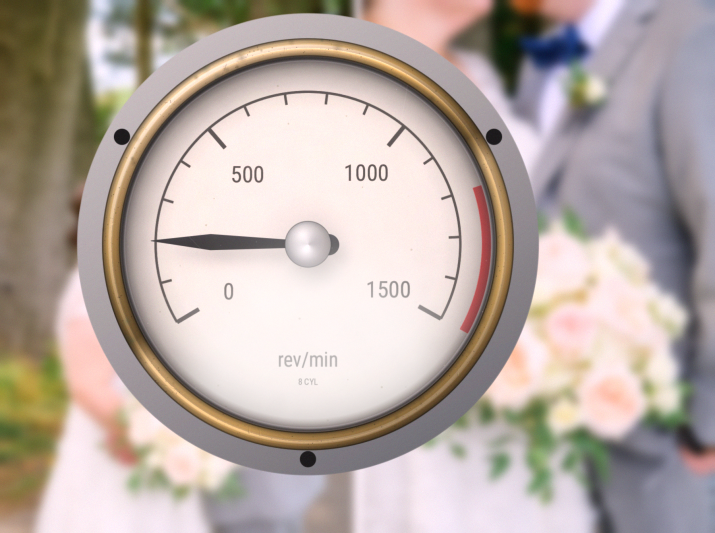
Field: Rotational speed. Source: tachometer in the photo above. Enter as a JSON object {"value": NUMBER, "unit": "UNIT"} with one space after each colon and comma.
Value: {"value": 200, "unit": "rpm"}
